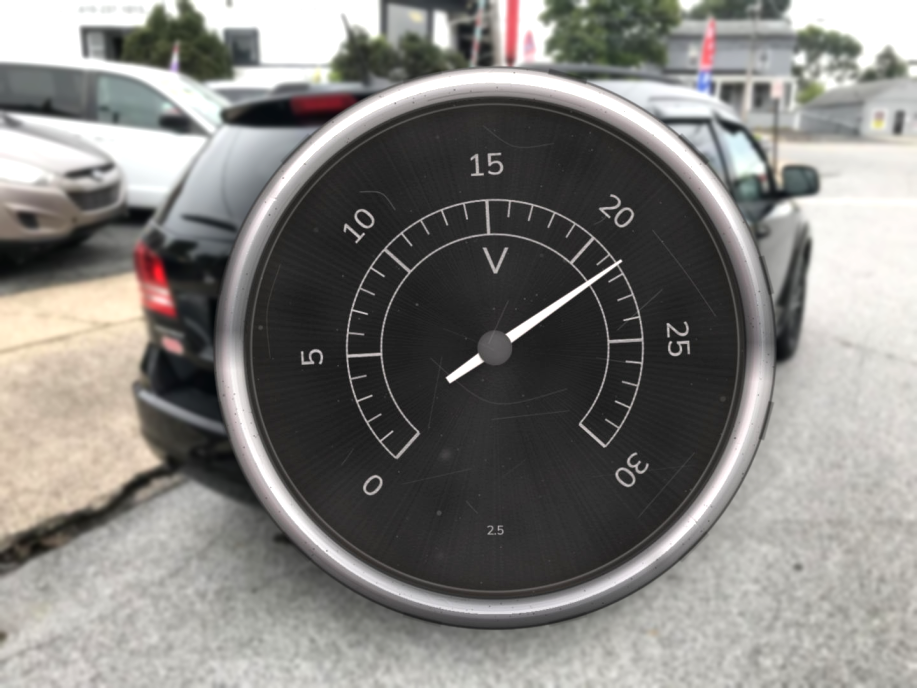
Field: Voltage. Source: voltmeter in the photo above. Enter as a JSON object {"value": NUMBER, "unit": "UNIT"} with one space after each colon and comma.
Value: {"value": 21.5, "unit": "V"}
